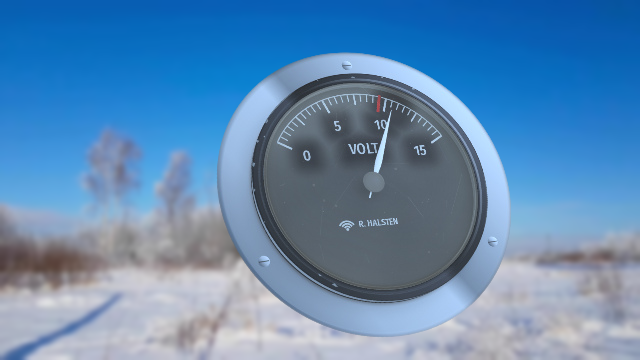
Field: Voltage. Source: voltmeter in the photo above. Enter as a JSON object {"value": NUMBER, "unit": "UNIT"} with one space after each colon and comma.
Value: {"value": 10.5, "unit": "V"}
